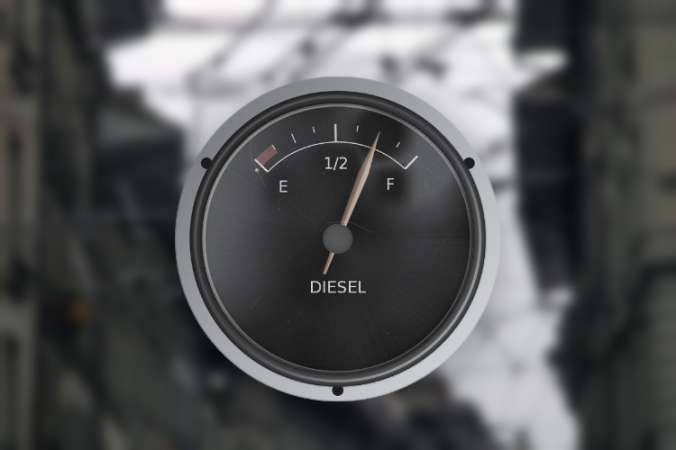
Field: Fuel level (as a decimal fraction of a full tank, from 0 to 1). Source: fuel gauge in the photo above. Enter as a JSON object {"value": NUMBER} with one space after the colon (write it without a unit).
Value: {"value": 0.75}
